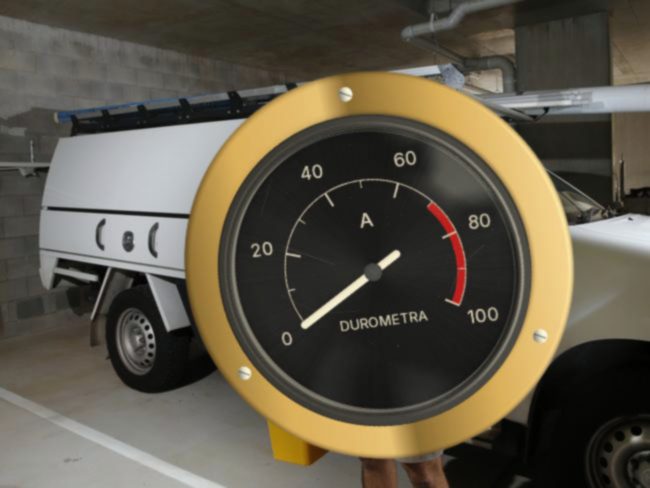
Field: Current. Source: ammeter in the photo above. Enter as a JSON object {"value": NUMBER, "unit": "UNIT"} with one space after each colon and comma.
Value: {"value": 0, "unit": "A"}
